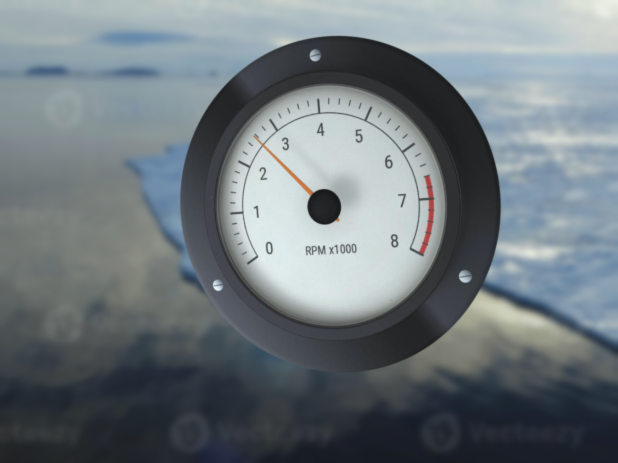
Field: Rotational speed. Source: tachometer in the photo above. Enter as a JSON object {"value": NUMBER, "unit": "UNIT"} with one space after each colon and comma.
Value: {"value": 2600, "unit": "rpm"}
